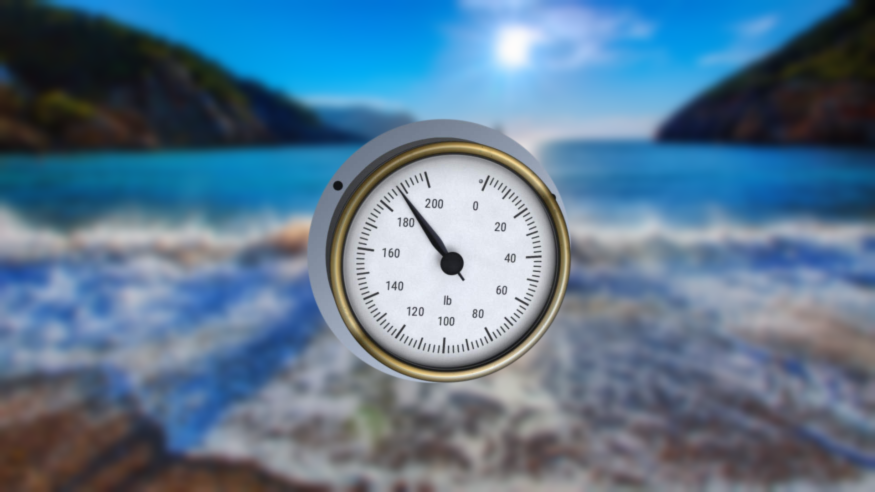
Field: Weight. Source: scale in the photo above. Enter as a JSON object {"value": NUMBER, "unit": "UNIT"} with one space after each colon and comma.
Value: {"value": 188, "unit": "lb"}
